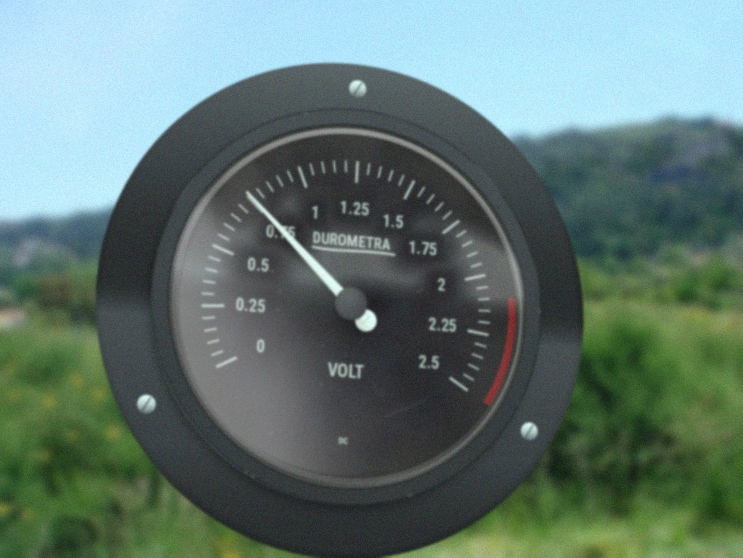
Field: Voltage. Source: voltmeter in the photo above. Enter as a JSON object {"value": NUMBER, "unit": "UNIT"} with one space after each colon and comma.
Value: {"value": 0.75, "unit": "V"}
